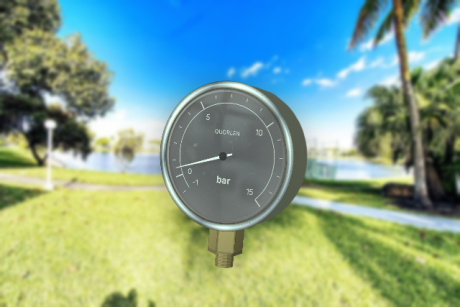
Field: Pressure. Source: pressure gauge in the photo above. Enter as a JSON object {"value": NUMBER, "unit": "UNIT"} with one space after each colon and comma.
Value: {"value": 0.5, "unit": "bar"}
